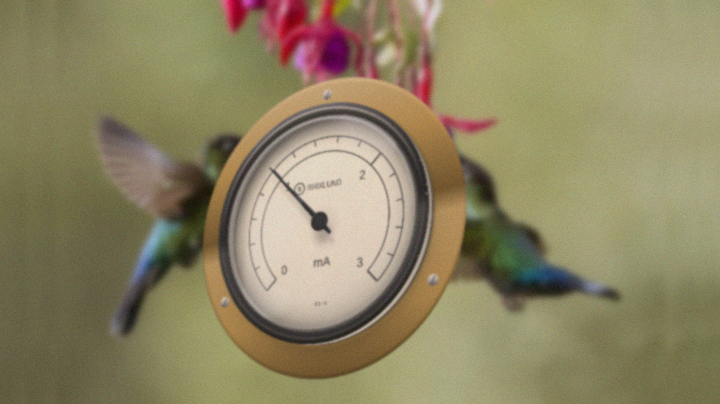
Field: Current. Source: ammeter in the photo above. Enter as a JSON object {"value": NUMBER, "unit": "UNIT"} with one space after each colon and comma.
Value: {"value": 1, "unit": "mA"}
